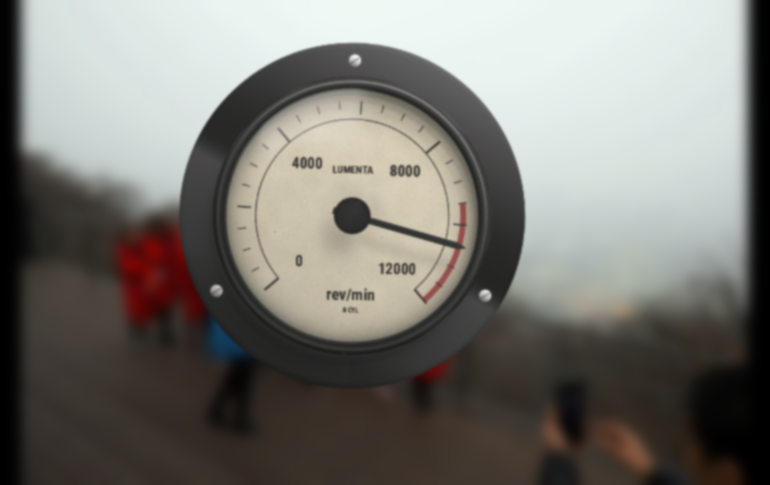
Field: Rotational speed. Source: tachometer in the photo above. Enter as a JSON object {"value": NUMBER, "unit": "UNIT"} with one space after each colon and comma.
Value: {"value": 10500, "unit": "rpm"}
